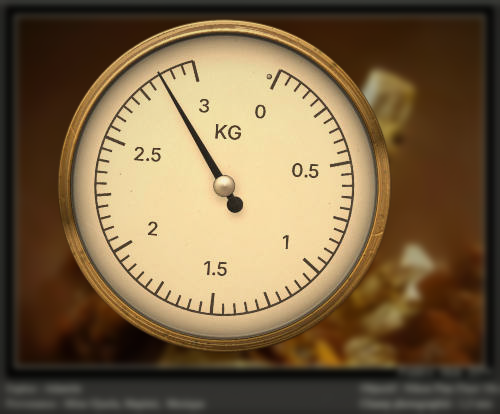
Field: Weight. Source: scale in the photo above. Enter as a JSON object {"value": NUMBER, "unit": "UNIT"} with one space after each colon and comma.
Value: {"value": 2.85, "unit": "kg"}
